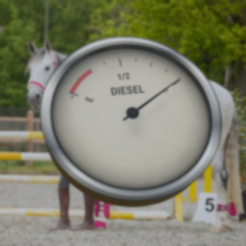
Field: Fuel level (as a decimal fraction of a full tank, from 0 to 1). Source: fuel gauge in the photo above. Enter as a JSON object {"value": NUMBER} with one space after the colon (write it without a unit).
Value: {"value": 1}
